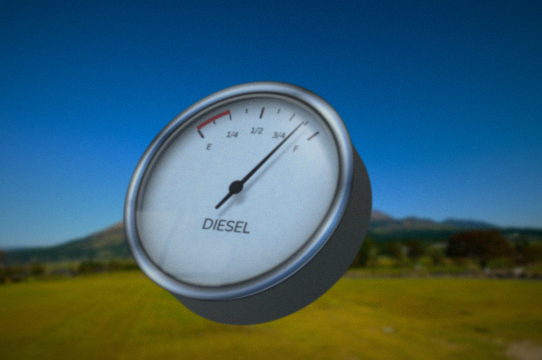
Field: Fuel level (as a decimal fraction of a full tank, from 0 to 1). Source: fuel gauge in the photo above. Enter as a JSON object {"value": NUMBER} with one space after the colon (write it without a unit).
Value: {"value": 0.875}
